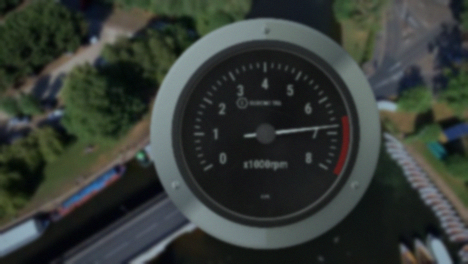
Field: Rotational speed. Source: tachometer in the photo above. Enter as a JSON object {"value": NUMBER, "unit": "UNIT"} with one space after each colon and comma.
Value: {"value": 6800, "unit": "rpm"}
